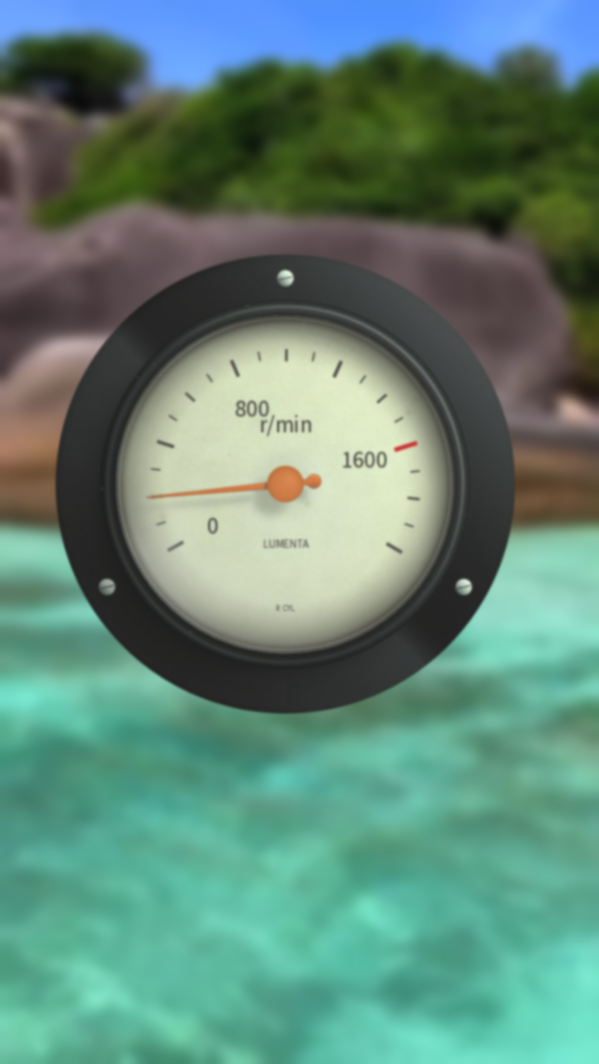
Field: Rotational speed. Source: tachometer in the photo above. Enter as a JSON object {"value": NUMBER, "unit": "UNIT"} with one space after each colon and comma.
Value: {"value": 200, "unit": "rpm"}
